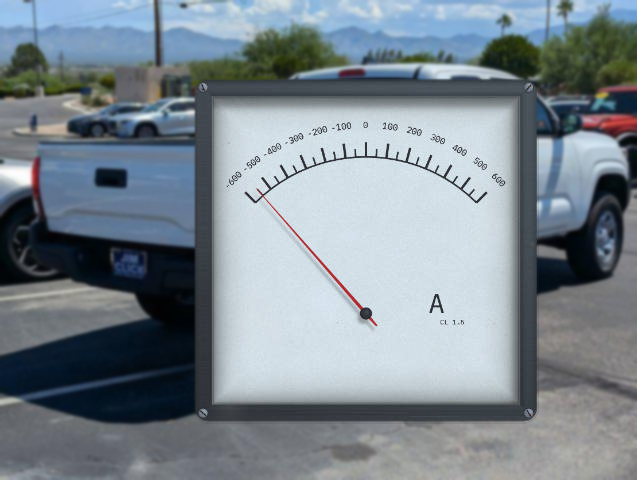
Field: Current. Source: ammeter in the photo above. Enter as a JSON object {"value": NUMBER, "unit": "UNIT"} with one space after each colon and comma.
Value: {"value": -550, "unit": "A"}
